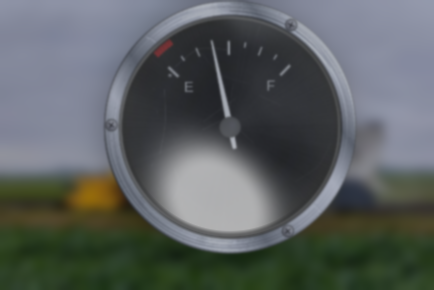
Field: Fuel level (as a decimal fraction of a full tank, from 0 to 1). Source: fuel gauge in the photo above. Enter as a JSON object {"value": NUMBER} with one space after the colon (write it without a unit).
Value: {"value": 0.375}
